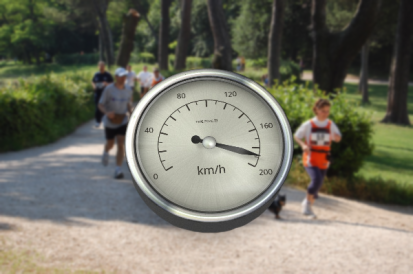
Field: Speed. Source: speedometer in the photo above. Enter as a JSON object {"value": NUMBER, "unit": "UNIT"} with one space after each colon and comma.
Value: {"value": 190, "unit": "km/h"}
